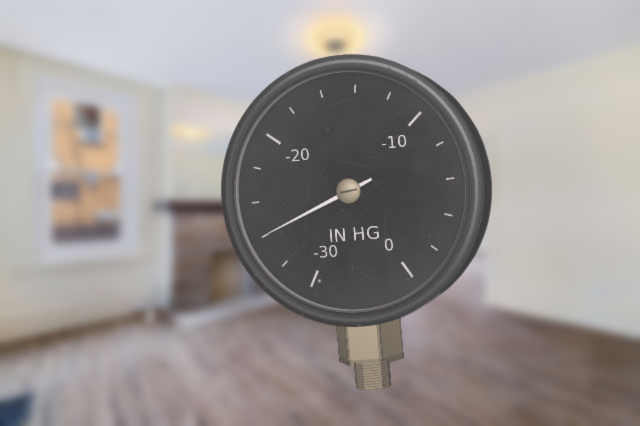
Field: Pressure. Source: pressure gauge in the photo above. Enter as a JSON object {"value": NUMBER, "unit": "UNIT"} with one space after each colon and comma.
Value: {"value": -26, "unit": "inHg"}
